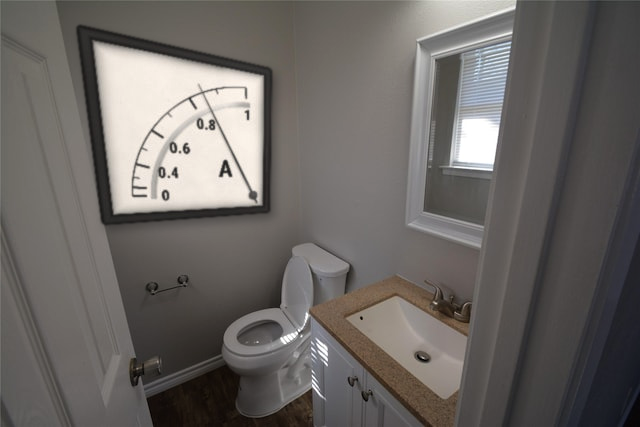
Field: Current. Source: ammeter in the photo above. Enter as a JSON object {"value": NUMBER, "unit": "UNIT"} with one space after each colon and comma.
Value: {"value": 0.85, "unit": "A"}
